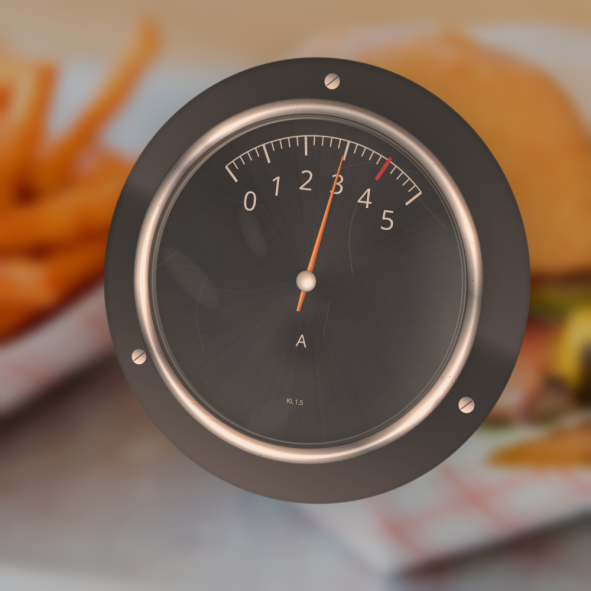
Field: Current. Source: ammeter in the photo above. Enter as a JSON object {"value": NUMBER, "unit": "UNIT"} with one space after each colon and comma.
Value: {"value": 3, "unit": "A"}
